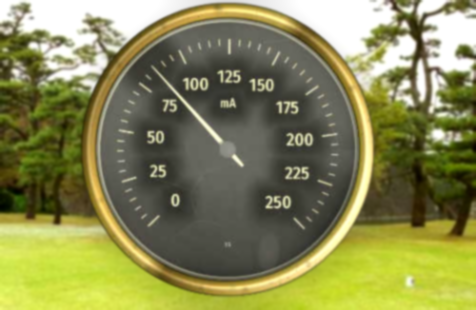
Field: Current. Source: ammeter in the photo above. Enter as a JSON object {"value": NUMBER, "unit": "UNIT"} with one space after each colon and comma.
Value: {"value": 85, "unit": "mA"}
